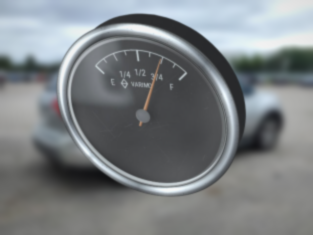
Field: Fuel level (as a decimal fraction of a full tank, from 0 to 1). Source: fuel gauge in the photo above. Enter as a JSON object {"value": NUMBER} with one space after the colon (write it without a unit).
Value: {"value": 0.75}
